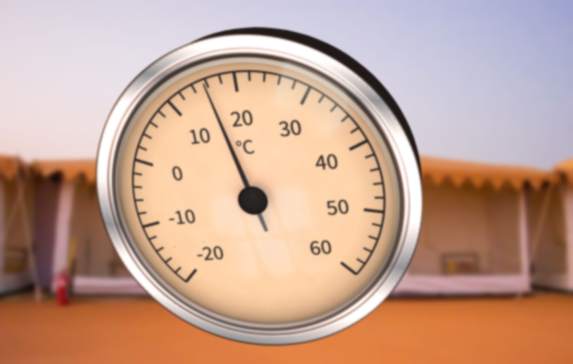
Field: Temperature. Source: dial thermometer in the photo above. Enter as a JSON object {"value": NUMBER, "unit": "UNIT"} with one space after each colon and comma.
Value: {"value": 16, "unit": "°C"}
